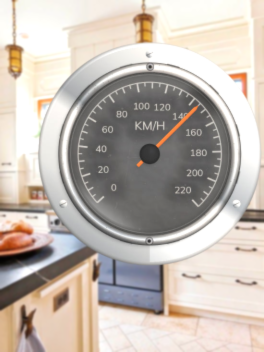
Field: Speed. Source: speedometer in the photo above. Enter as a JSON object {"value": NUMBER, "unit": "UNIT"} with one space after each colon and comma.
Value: {"value": 145, "unit": "km/h"}
